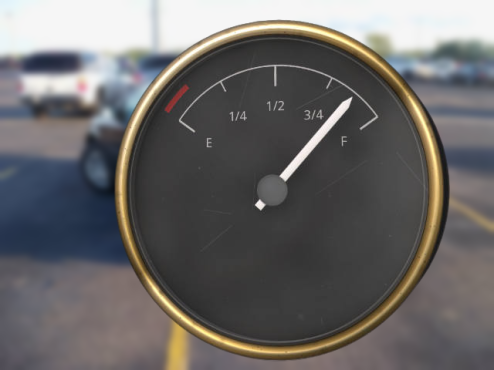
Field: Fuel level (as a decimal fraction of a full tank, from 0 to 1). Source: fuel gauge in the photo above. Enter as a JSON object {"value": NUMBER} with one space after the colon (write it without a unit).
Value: {"value": 0.875}
